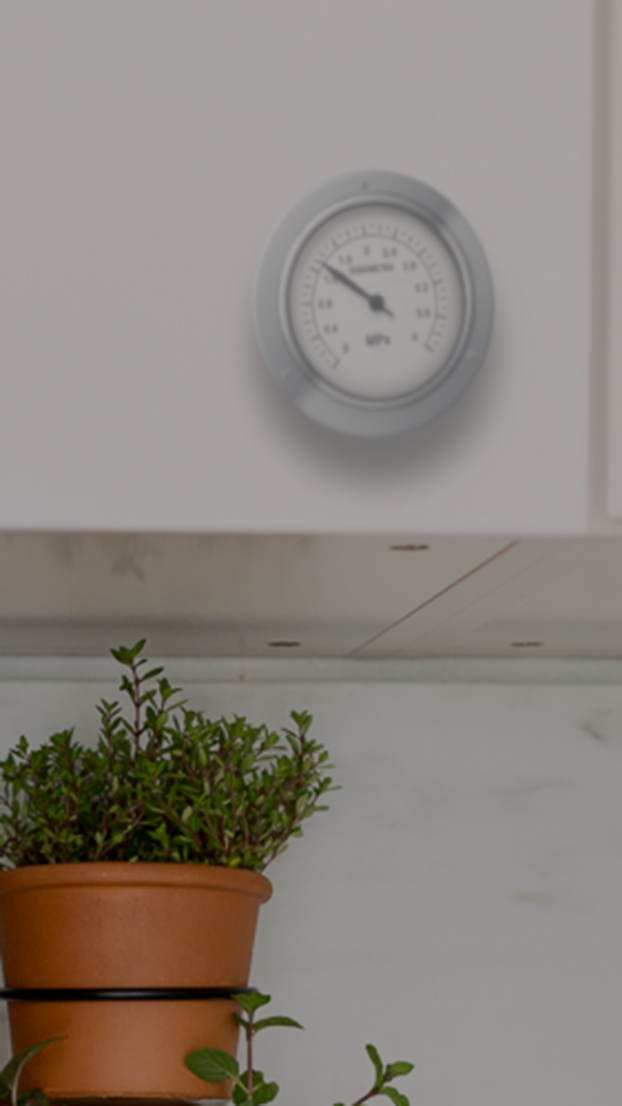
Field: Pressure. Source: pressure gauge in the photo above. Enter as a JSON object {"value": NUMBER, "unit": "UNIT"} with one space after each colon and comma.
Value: {"value": 1.3, "unit": "MPa"}
